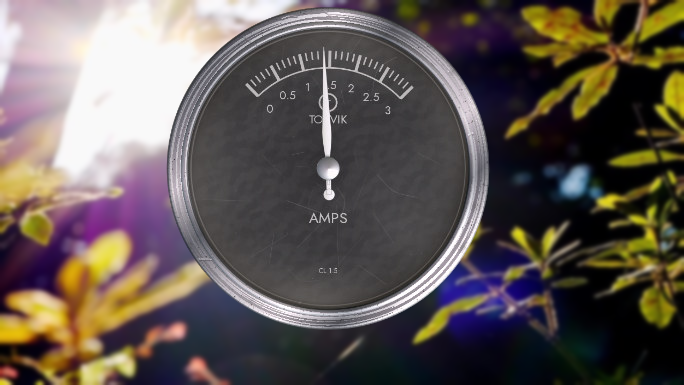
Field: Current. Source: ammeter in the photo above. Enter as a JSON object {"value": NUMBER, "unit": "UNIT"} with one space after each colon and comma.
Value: {"value": 1.4, "unit": "A"}
